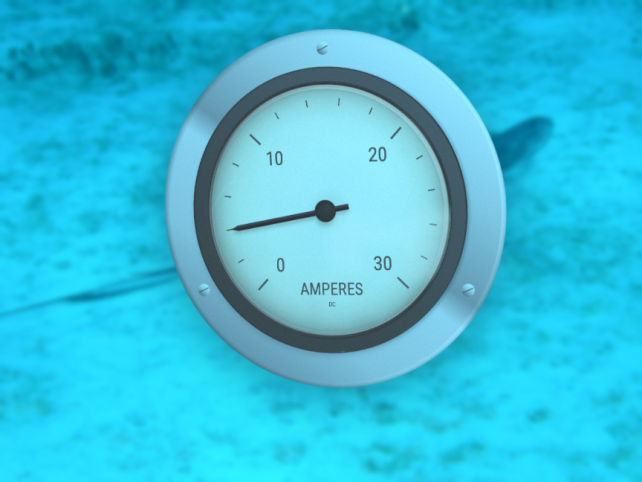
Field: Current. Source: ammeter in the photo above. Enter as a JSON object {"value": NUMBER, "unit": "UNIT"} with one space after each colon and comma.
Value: {"value": 4, "unit": "A"}
